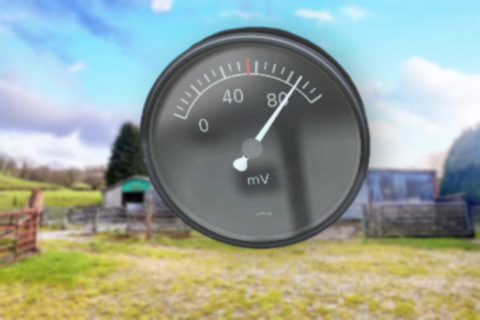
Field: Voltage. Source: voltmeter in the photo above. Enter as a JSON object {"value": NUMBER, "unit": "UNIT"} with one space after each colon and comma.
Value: {"value": 85, "unit": "mV"}
